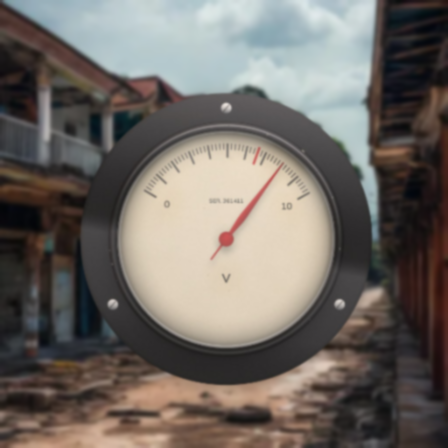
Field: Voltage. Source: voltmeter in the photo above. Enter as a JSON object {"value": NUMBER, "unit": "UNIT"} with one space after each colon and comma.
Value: {"value": 8, "unit": "V"}
